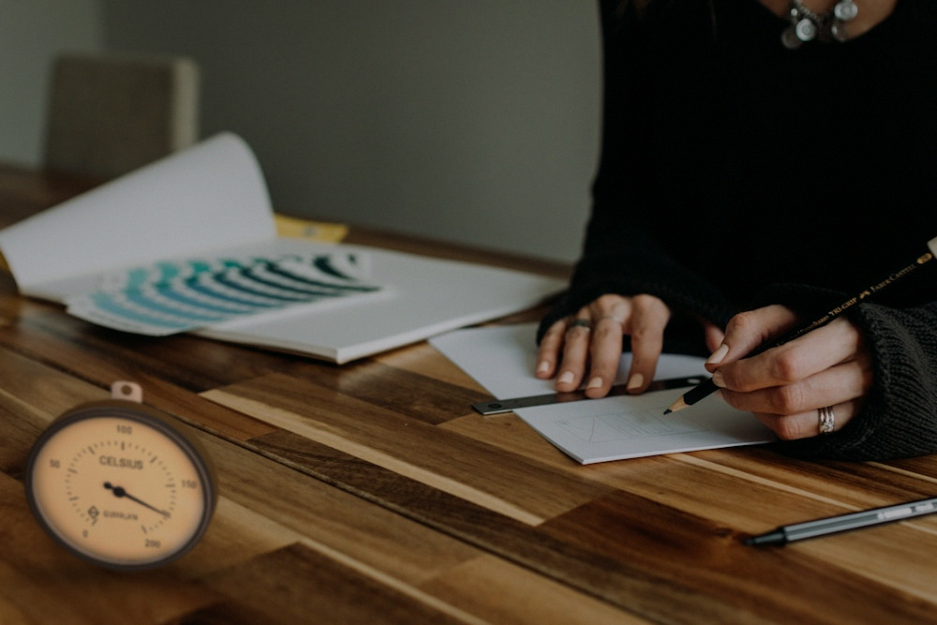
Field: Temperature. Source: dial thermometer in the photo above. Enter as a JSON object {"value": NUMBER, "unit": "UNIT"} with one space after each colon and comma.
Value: {"value": 175, "unit": "°C"}
